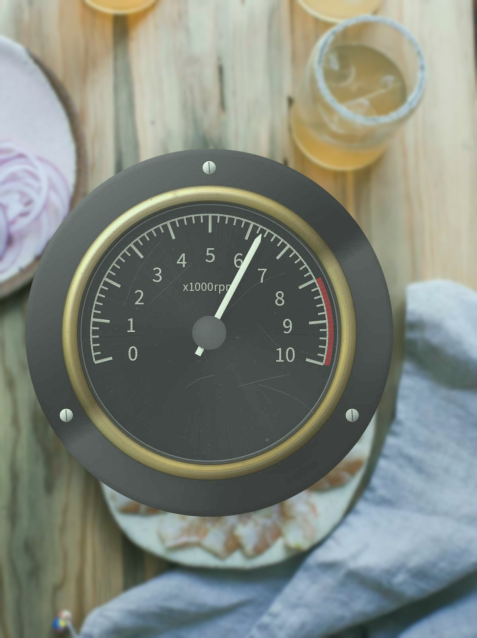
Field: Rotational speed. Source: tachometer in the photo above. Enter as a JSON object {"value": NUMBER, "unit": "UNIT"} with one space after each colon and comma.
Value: {"value": 6300, "unit": "rpm"}
